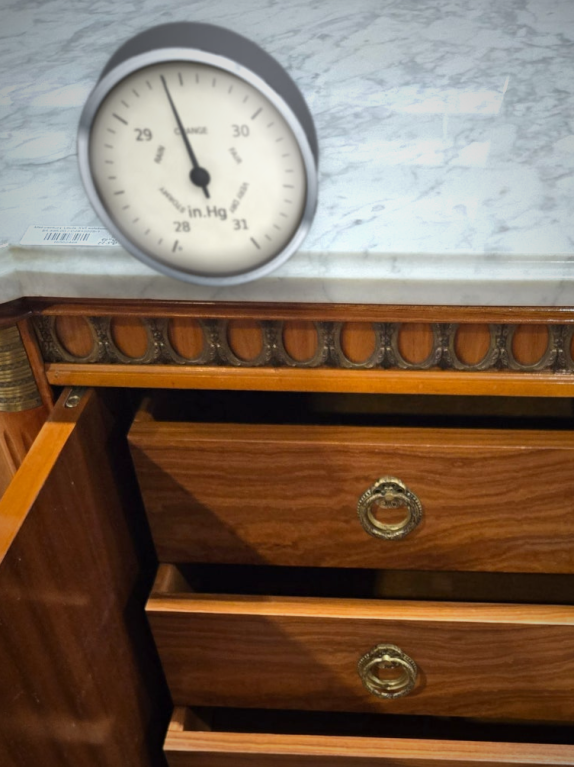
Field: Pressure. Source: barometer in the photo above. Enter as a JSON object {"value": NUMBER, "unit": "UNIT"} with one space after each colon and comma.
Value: {"value": 29.4, "unit": "inHg"}
